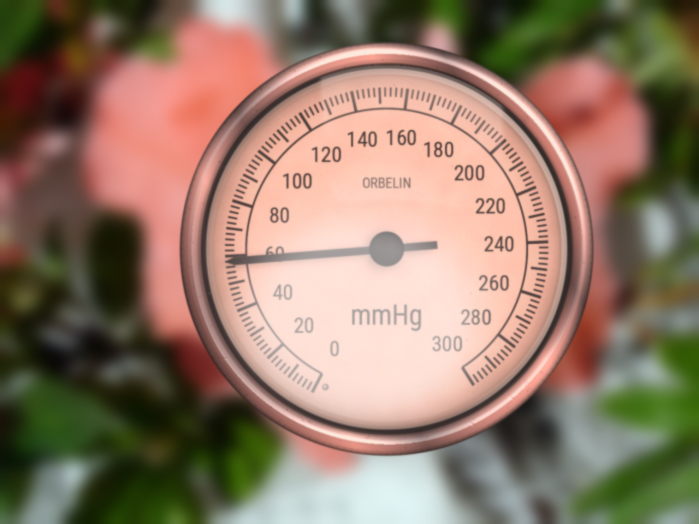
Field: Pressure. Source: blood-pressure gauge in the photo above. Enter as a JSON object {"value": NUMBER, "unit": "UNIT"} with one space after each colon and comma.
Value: {"value": 58, "unit": "mmHg"}
